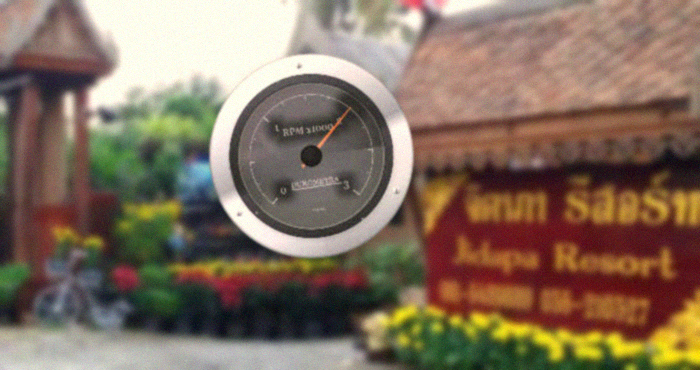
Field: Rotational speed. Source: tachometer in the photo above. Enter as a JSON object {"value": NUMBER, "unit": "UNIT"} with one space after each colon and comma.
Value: {"value": 2000, "unit": "rpm"}
